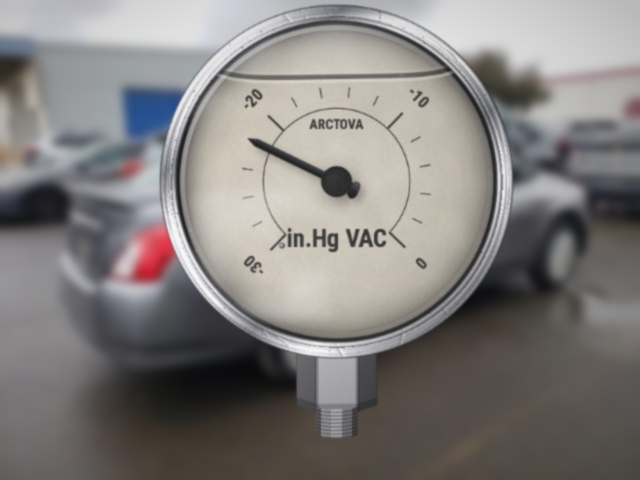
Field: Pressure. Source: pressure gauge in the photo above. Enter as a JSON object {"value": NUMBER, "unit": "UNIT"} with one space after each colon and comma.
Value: {"value": -22, "unit": "inHg"}
